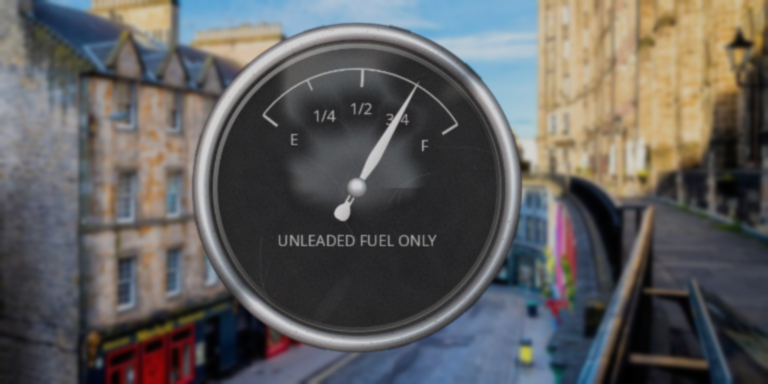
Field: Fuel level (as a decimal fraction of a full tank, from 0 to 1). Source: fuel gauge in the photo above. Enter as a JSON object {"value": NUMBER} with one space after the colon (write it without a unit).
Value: {"value": 0.75}
